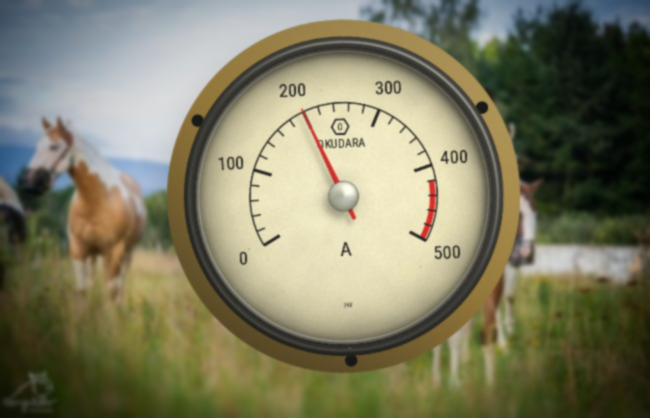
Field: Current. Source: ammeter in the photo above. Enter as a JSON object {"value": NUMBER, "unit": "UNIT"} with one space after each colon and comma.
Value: {"value": 200, "unit": "A"}
